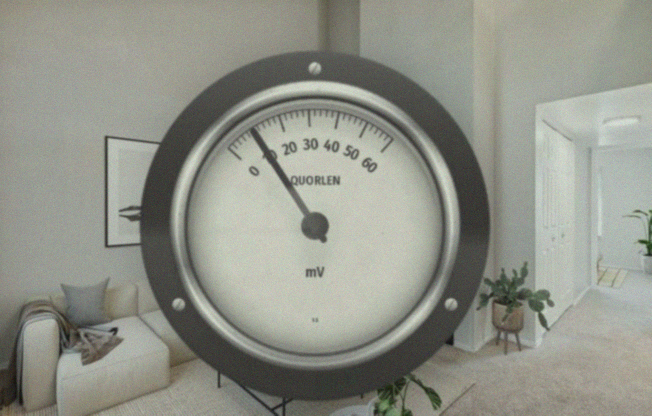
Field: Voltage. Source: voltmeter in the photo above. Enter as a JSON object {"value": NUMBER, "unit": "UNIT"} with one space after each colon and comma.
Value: {"value": 10, "unit": "mV"}
